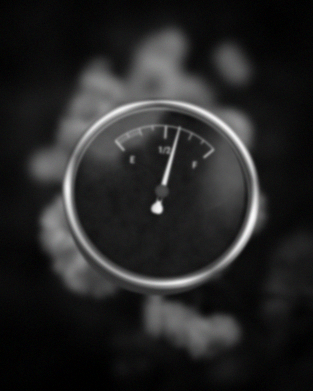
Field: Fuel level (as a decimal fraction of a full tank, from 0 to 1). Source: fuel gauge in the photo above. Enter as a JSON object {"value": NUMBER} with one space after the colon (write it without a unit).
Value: {"value": 0.625}
